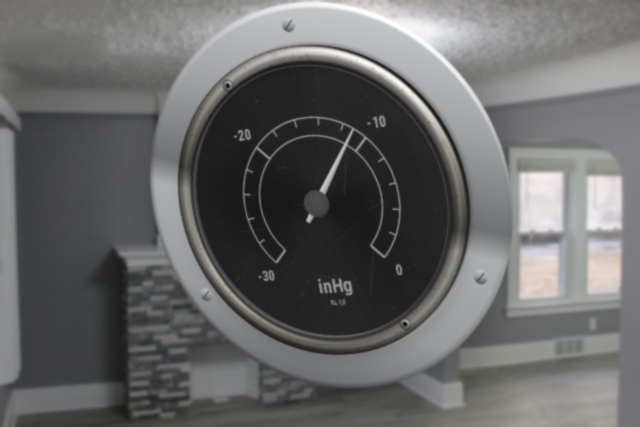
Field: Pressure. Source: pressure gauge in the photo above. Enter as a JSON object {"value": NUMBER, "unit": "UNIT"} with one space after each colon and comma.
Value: {"value": -11, "unit": "inHg"}
